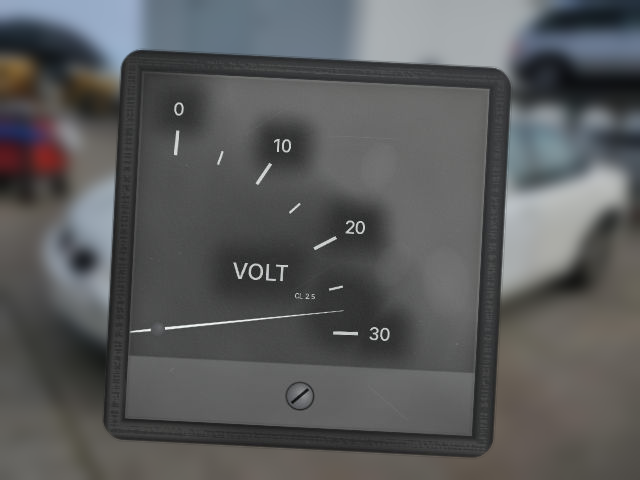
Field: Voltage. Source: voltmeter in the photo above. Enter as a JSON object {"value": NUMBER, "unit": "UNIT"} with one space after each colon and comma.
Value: {"value": 27.5, "unit": "V"}
